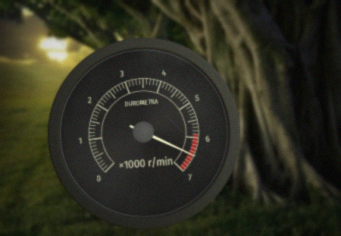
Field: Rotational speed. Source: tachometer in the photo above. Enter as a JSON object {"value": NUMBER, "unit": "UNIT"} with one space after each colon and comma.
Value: {"value": 6500, "unit": "rpm"}
